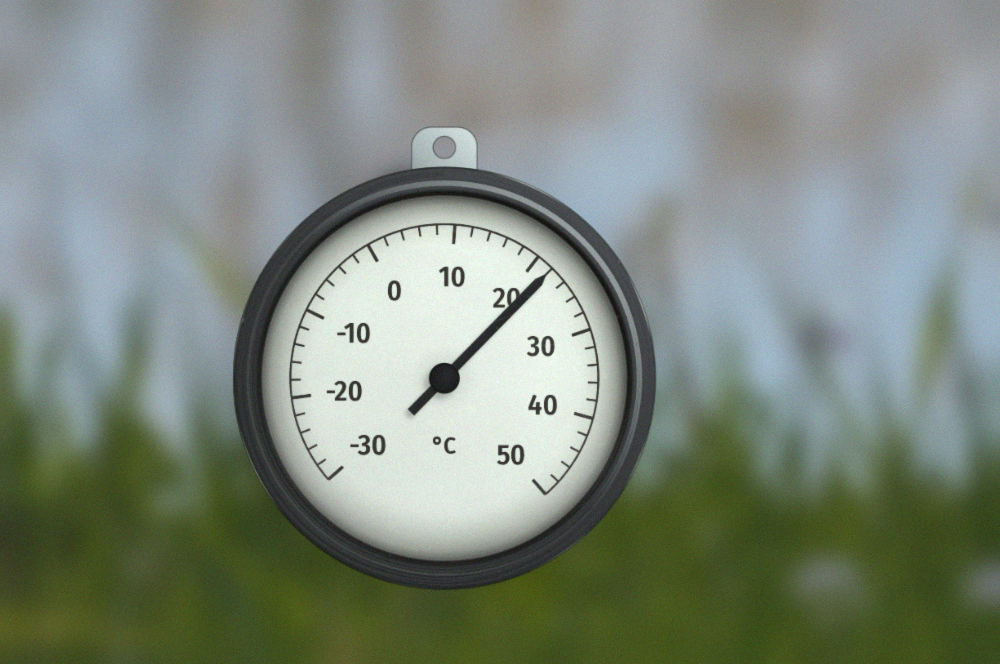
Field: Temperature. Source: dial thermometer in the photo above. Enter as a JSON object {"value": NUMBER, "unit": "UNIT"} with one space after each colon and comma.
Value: {"value": 22, "unit": "°C"}
